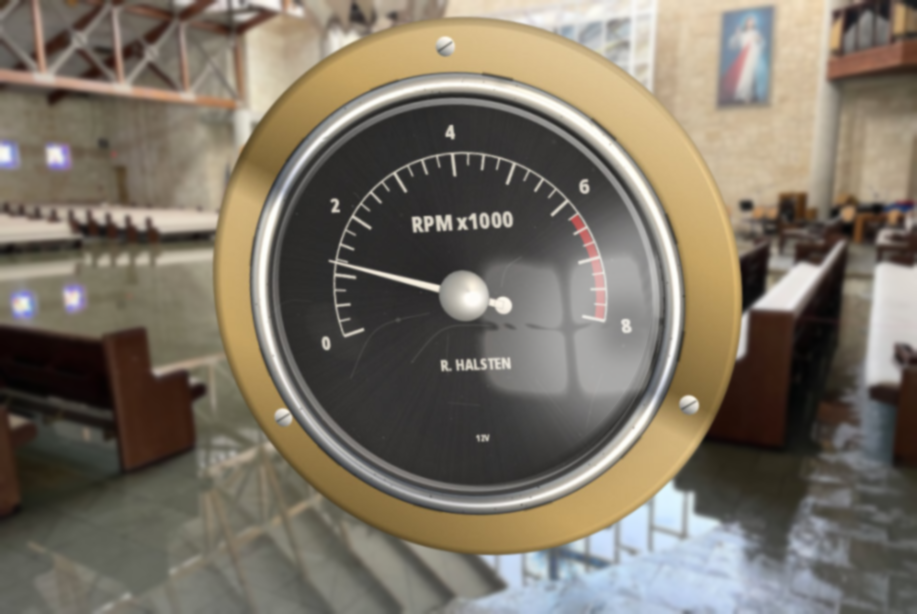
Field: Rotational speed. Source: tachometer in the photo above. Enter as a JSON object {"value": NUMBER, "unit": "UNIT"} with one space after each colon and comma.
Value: {"value": 1250, "unit": "rpm"}
